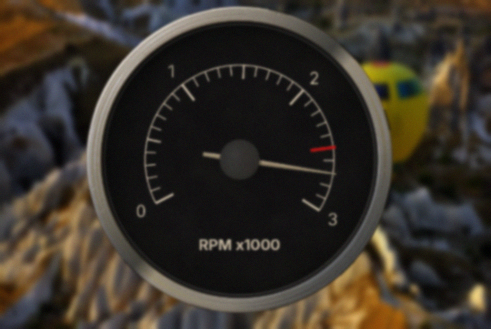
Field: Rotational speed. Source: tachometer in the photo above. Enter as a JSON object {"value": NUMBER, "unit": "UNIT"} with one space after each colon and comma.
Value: {"value": 2700, "unit": "rpm"}
